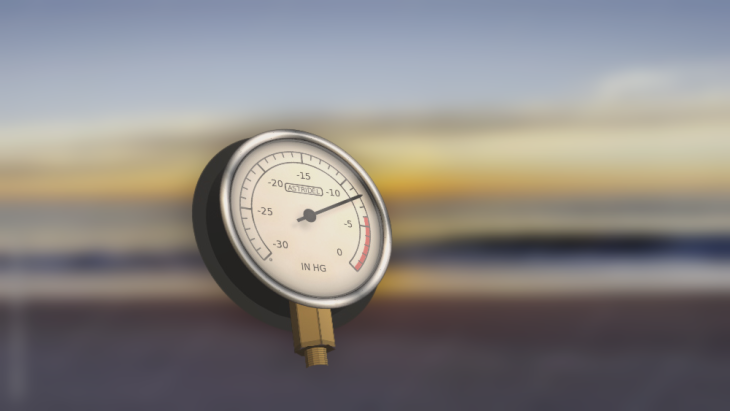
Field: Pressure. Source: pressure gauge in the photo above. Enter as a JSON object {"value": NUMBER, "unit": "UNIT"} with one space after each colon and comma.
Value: {"value": -8, "unit": "inHg"}
